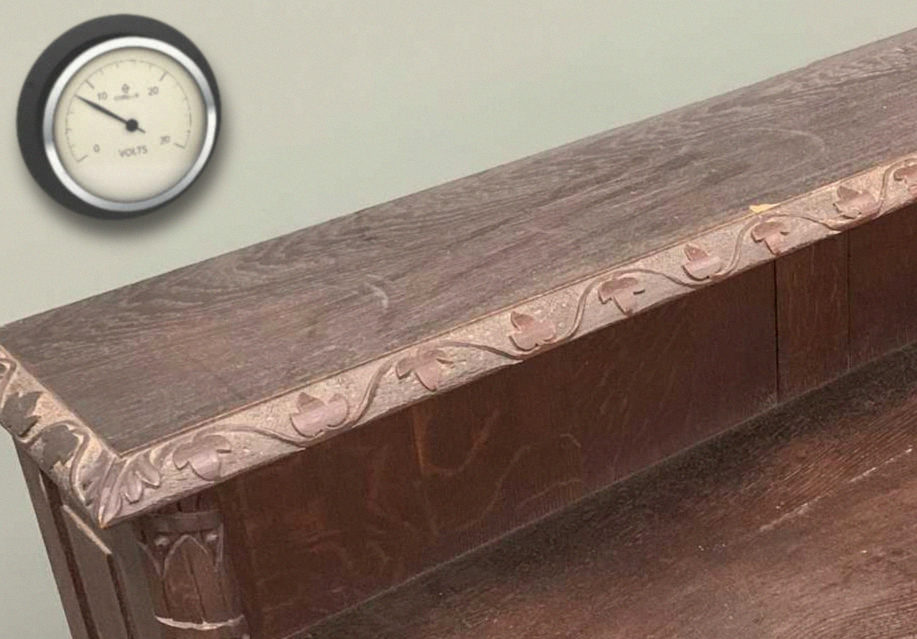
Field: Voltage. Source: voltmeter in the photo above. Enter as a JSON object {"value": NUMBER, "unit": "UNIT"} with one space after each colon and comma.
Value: {"value": 8, "unit": "V"}
